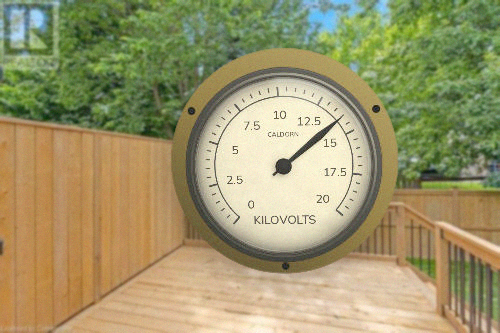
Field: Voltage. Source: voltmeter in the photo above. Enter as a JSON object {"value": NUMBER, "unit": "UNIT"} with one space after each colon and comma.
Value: {"value": 14, "unit": "kV"}
